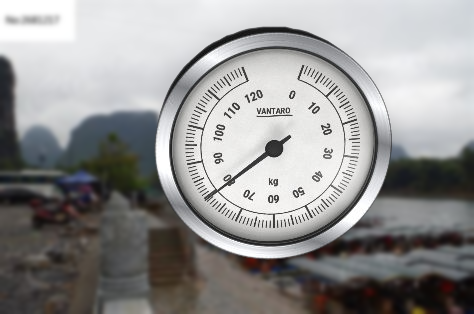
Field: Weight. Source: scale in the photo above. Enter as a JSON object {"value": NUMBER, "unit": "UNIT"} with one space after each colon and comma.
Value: {"value": 80, "unit": "kg"}
